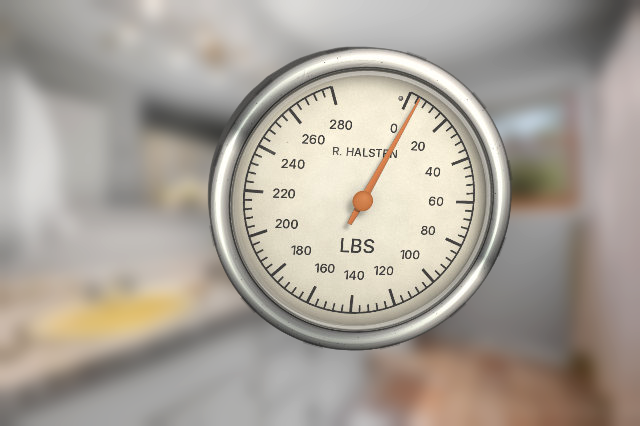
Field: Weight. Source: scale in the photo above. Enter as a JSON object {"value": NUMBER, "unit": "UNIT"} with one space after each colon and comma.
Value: {"value": 4, "unit": "lb"}
